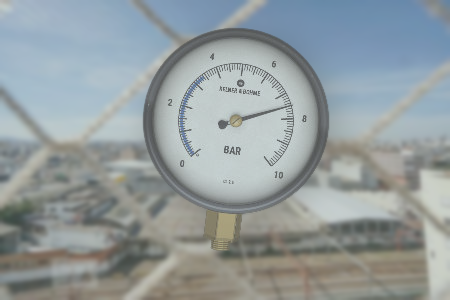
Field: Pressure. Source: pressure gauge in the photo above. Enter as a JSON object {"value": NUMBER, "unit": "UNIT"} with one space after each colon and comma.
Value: {"value": 7.5, "unit": "bar"}
